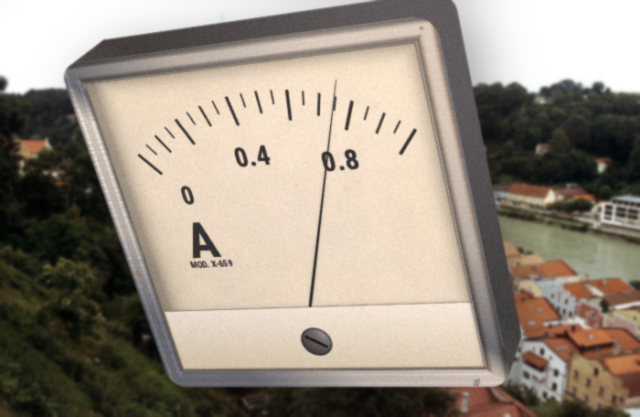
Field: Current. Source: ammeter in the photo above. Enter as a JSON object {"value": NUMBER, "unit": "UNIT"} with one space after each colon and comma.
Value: {"value": 0.75, "unit": "A"}
